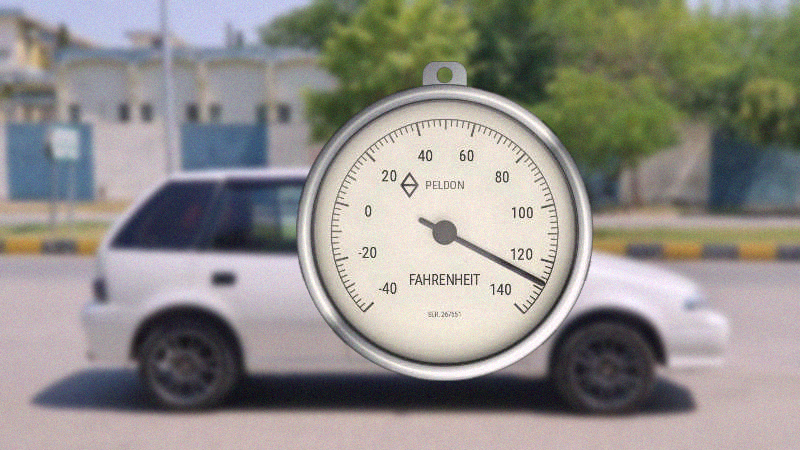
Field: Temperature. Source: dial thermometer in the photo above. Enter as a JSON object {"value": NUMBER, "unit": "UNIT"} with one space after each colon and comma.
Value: {"value": 128, "unit": "°F"}
